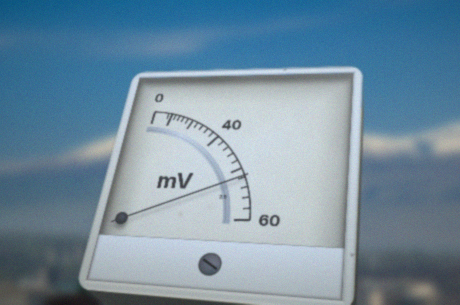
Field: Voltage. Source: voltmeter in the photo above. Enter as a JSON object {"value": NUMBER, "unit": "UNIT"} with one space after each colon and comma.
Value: {"value": 52, "unit": "mV"}
